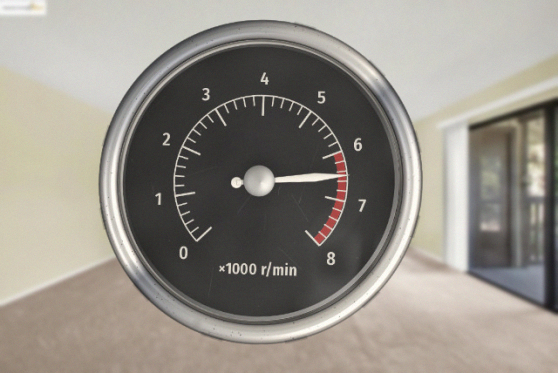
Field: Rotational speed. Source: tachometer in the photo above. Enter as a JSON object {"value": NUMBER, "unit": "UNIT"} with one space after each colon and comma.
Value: {"value": 6500, "unit": "rpm"}
